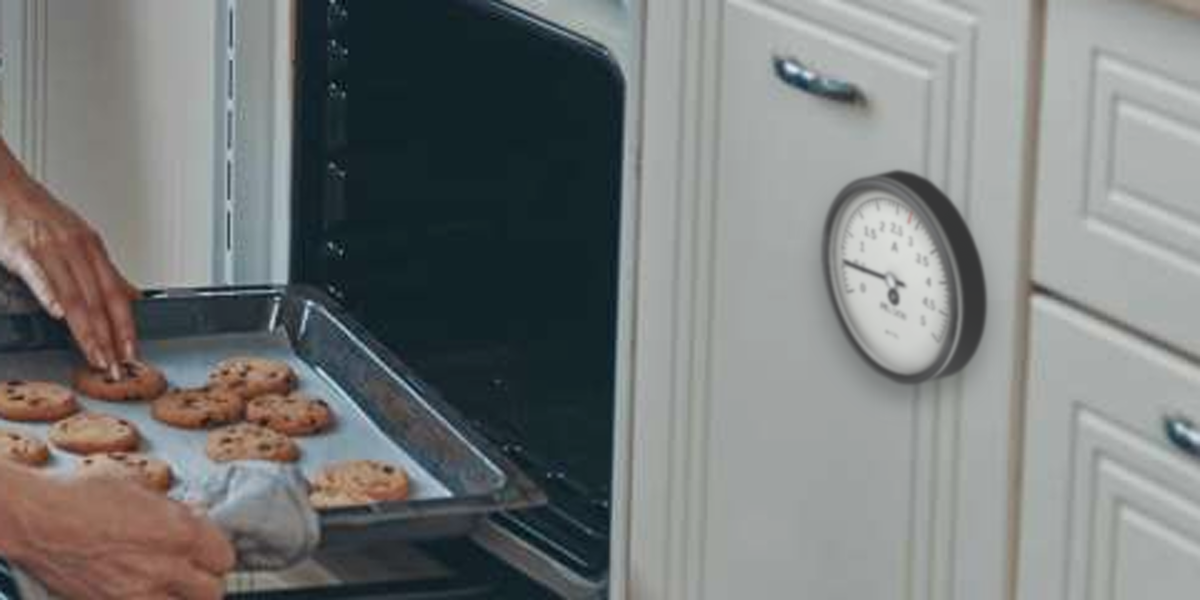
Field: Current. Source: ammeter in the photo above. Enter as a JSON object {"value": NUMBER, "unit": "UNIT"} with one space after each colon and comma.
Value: {"value": 0.5, "unit": "A"}
